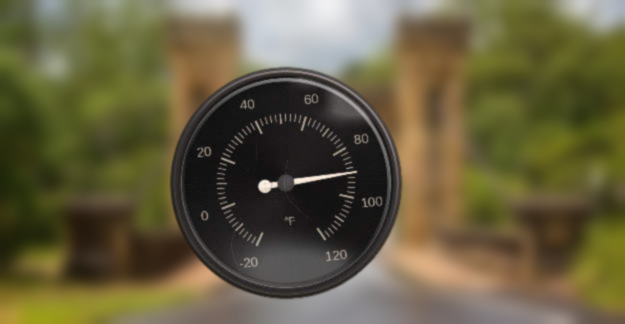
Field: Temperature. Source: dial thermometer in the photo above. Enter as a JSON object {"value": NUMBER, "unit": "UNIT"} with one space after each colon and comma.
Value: {"value": 90, "unit": "°F"}
